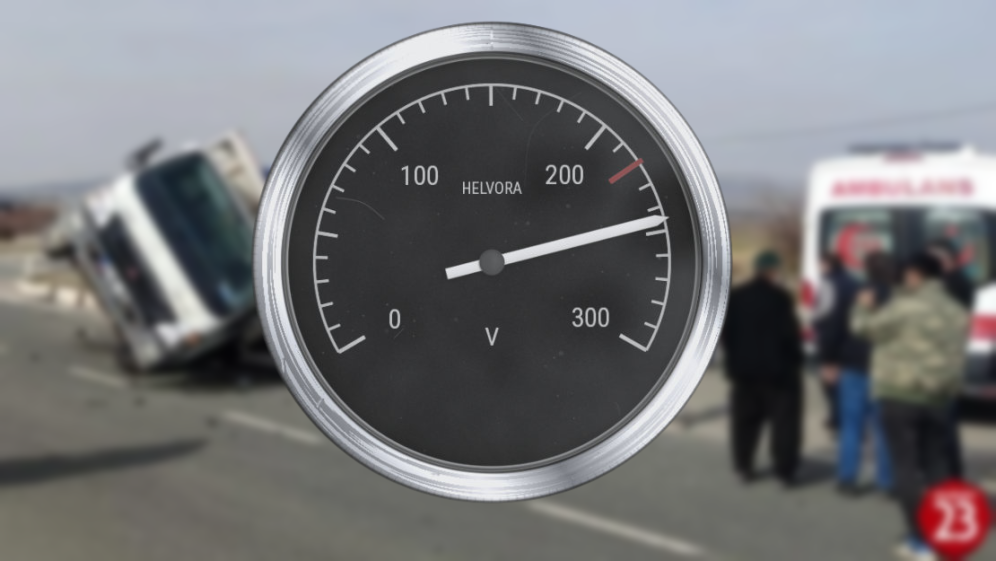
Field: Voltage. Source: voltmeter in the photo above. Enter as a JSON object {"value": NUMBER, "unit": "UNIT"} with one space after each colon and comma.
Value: {"value": 245, "unit": "V"}
